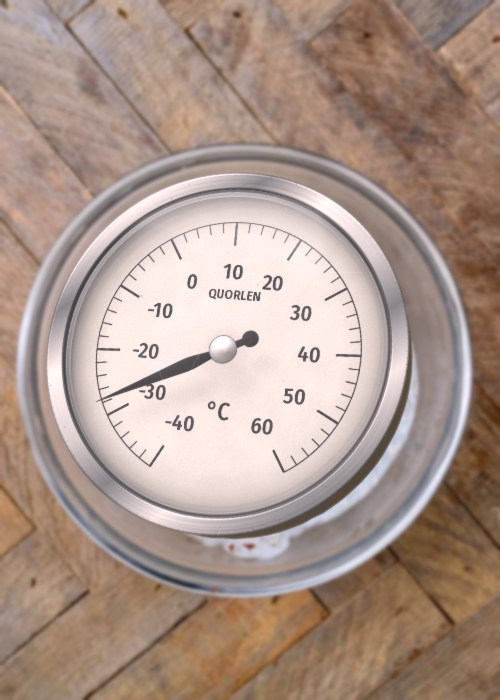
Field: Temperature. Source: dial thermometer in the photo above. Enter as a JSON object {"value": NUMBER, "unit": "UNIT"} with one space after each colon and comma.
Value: {"value": -28, "unit": "°C"}
